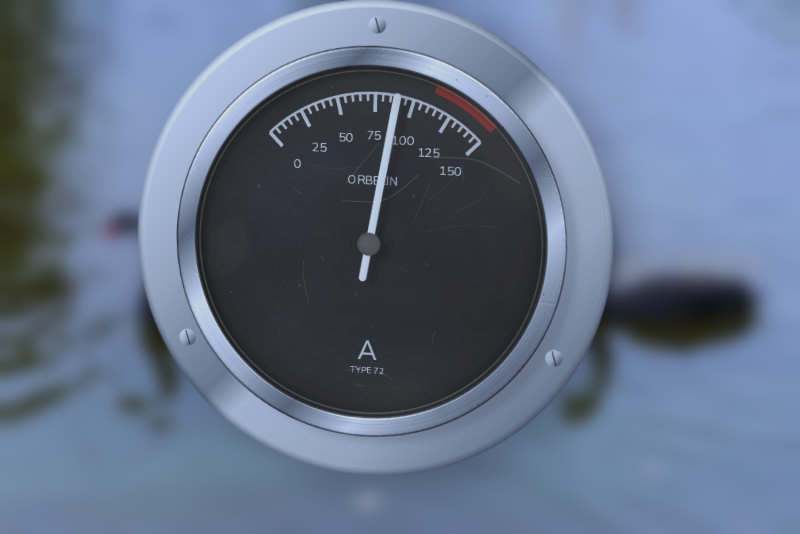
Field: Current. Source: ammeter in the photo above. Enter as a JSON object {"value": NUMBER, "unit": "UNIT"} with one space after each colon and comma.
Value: {"value": 90, "unit": "A"}
